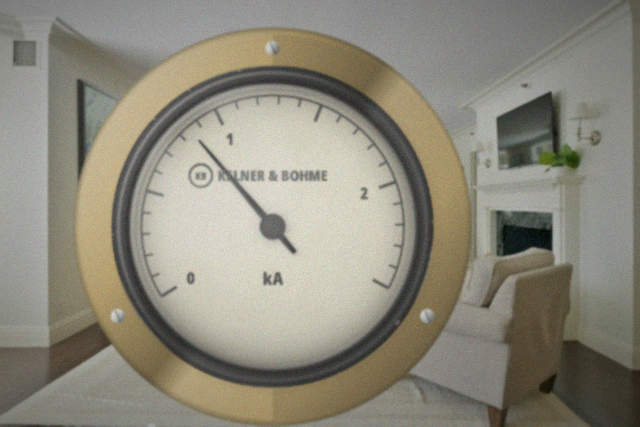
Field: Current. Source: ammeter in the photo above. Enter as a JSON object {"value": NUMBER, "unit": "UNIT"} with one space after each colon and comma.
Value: {"value": 0.85, "unit": "kA"}
